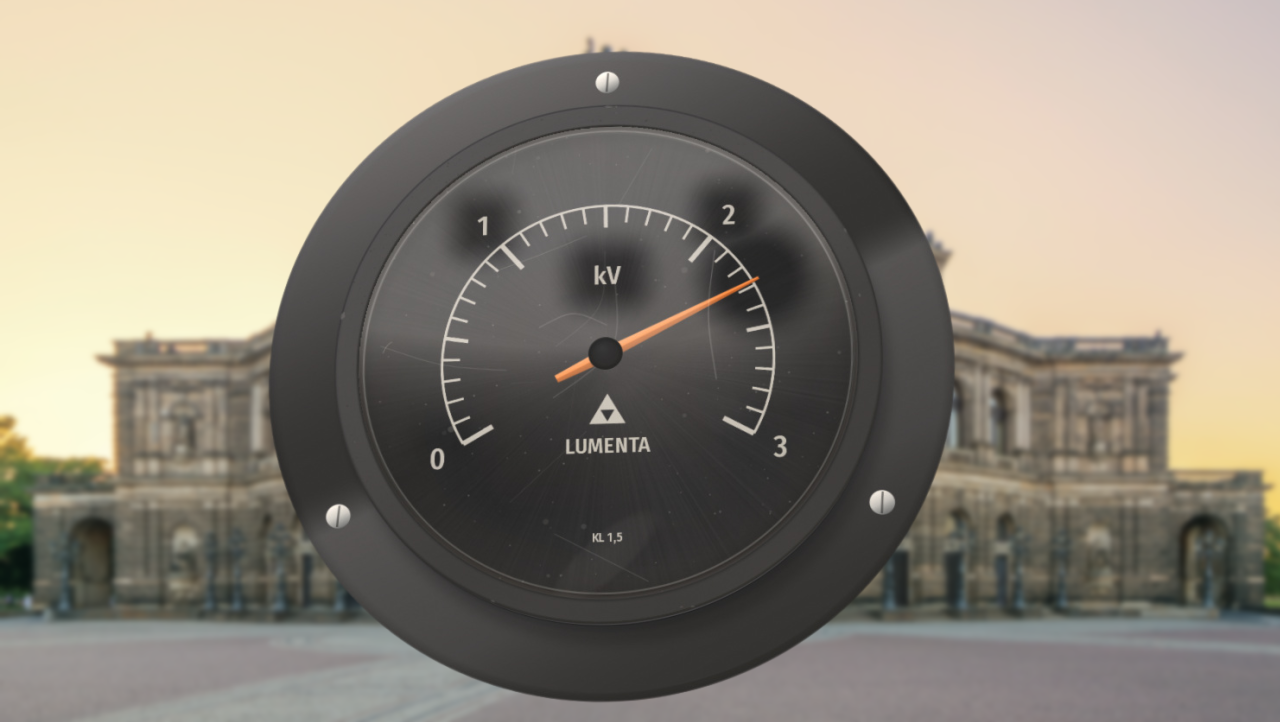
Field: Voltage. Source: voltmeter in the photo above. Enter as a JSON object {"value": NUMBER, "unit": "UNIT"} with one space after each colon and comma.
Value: {"value": 2.3, "unit": "kV"}
